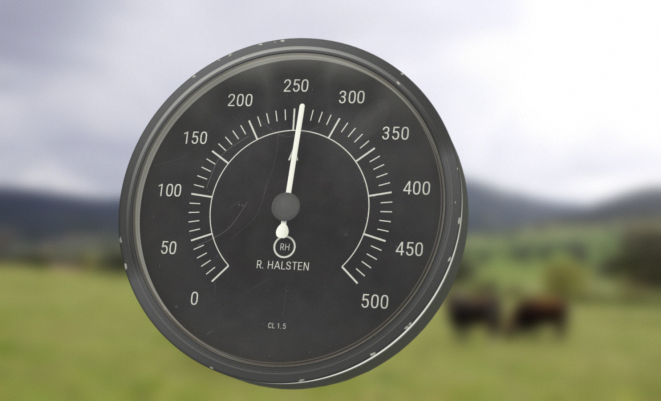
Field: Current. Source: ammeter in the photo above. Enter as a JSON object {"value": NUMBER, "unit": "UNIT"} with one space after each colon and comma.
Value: {"value": 260, "unit": "A"}
